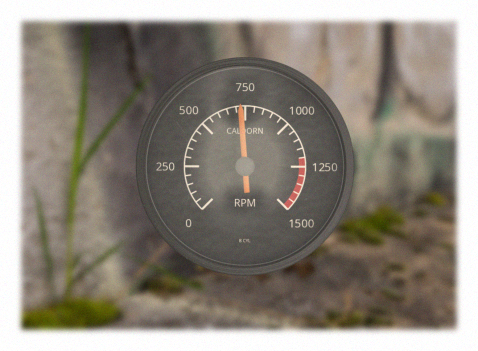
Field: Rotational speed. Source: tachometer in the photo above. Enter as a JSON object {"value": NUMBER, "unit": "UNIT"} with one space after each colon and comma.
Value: {"value": 725, "unit": "rpm"}
